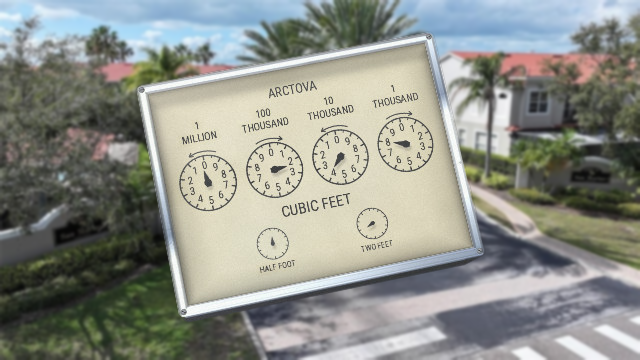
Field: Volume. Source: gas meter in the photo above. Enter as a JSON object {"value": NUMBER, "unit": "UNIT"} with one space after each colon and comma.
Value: {"value": 23800, "unit": "ft³"}
